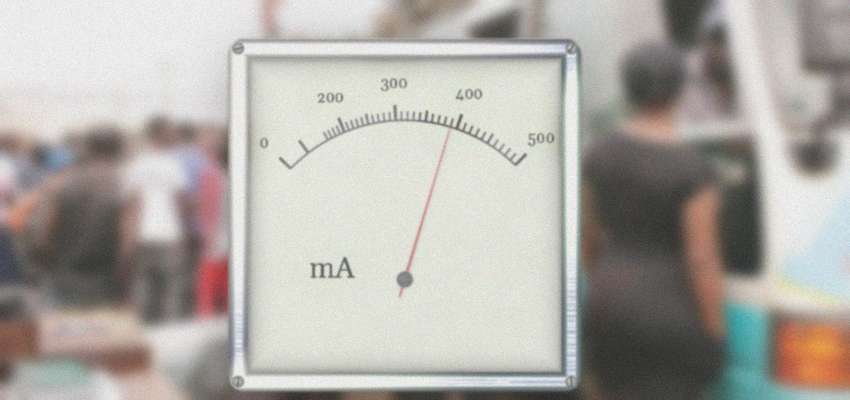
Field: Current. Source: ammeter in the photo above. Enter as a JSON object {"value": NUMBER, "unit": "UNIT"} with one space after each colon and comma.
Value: {"value": 390, "unit": "mA"}
